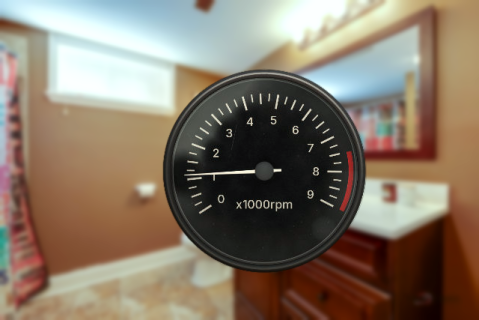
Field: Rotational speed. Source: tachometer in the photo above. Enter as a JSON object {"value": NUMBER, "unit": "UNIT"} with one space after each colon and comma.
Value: {"value": 1125, "unit": "rpm"}
